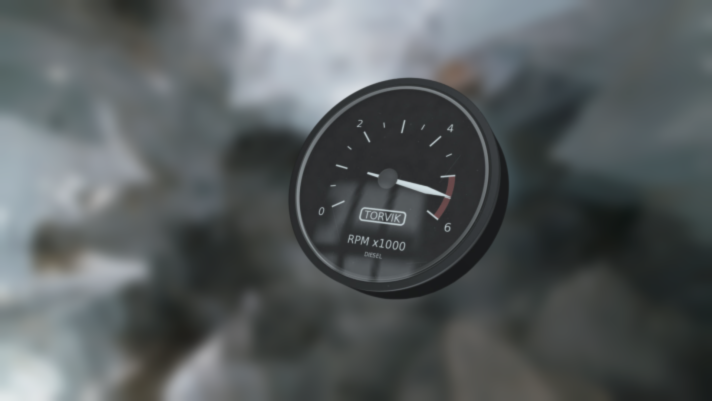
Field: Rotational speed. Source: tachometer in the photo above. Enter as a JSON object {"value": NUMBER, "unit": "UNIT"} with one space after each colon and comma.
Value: {"value": 5500, "unit": "rpm"}
